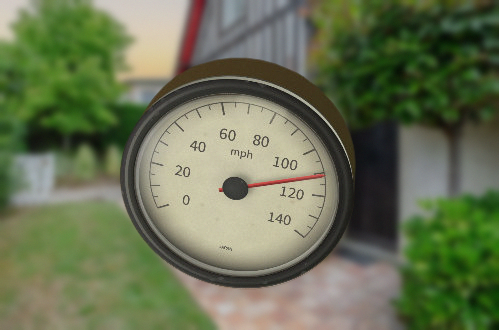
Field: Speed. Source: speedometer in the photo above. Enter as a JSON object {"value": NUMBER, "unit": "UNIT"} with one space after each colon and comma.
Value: {"value": 110, "unit": "mph"}
